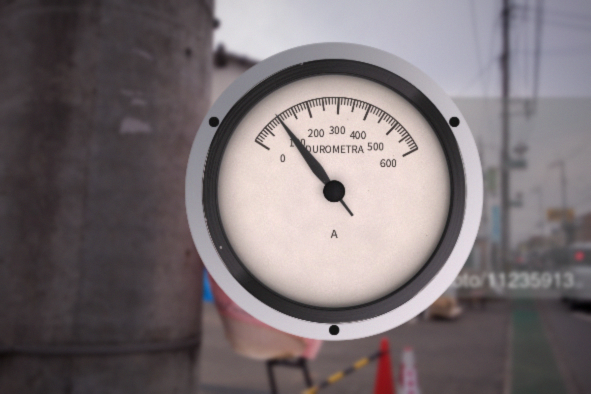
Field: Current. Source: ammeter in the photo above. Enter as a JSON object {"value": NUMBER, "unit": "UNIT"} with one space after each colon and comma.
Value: {"value": 100, "unit": "A"}
